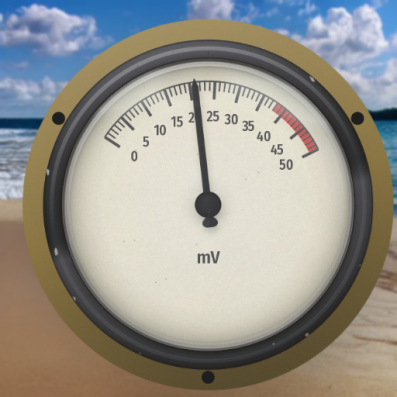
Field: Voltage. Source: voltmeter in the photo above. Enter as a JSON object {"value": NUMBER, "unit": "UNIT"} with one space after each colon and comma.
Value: {"value": 21, "unit": "mV"}
